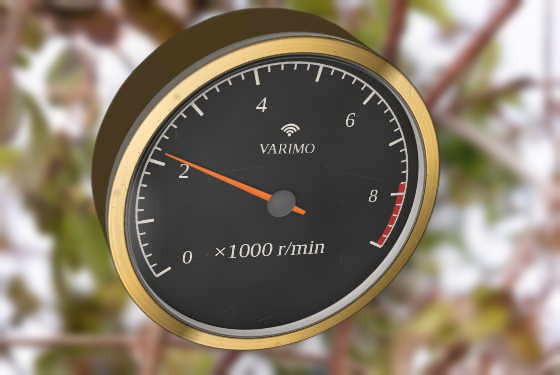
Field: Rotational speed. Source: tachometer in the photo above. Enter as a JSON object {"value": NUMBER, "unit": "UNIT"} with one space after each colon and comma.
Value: {"value": 2200, "unit": "rpm"}
